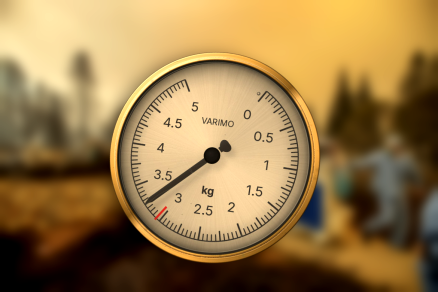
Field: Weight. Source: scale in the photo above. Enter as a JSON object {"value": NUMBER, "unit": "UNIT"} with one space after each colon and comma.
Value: {"value": 3.25, "unit": "kg"}
